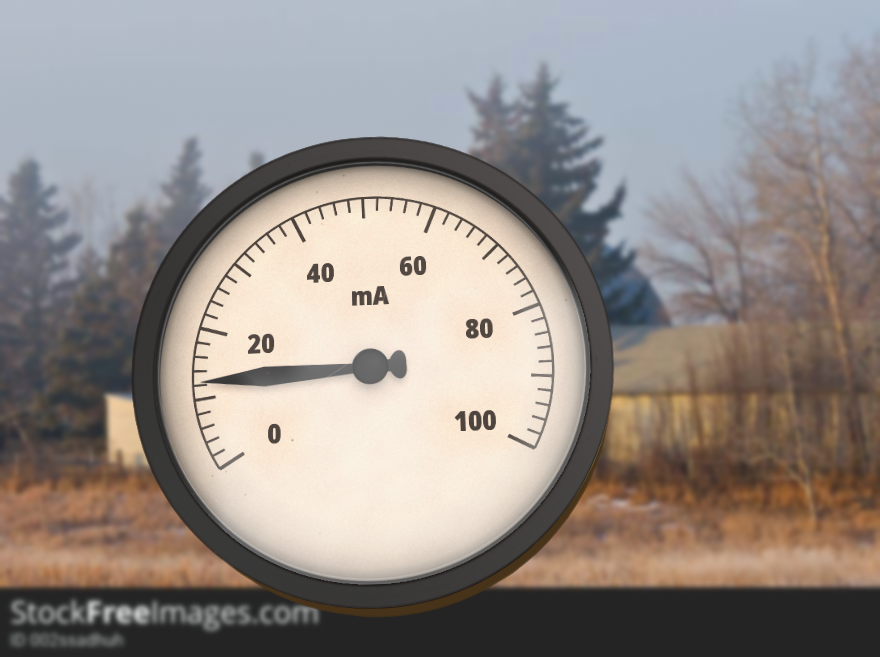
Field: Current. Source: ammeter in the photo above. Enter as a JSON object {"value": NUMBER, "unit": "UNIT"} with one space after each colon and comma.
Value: {"value": 12, "unit": "mA"}
